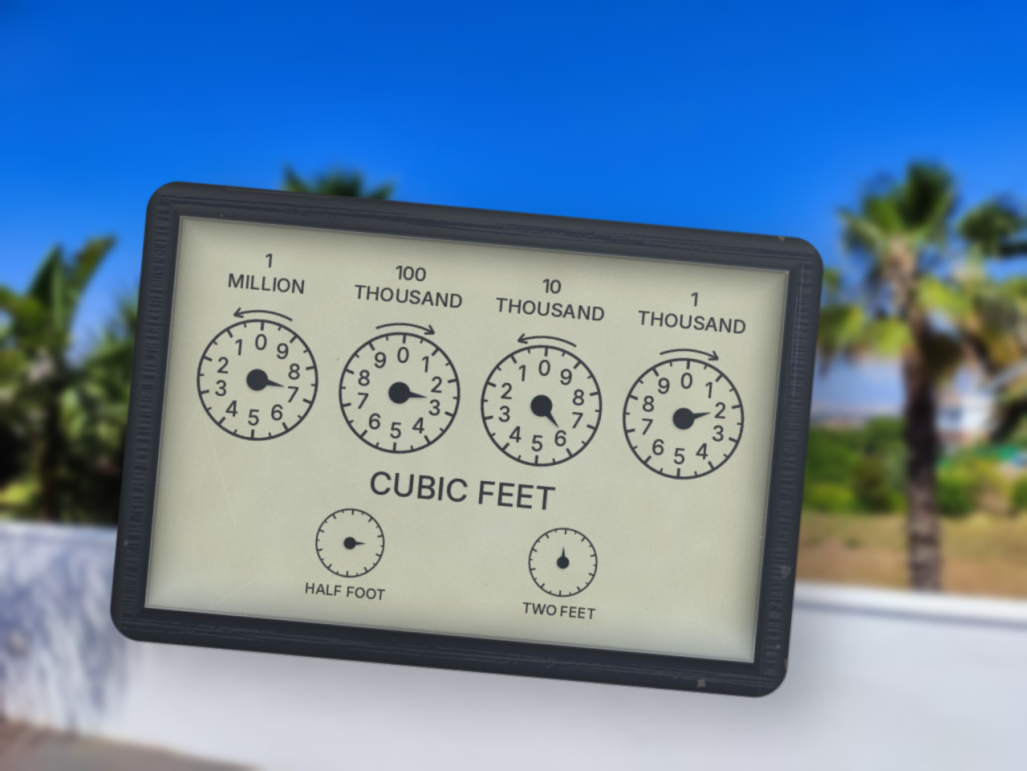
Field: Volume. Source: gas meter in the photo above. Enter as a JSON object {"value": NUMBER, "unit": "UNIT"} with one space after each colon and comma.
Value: {"value": 726200, "unit": "ft³"}
